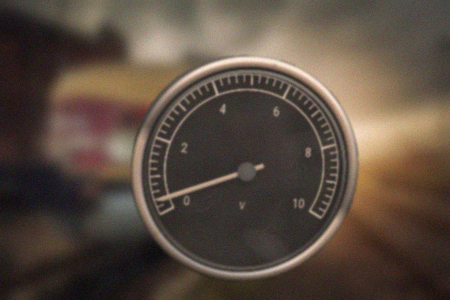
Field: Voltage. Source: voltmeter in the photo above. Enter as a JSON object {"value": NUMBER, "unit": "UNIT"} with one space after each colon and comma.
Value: {"value": 0.4, "unit": "V"}
